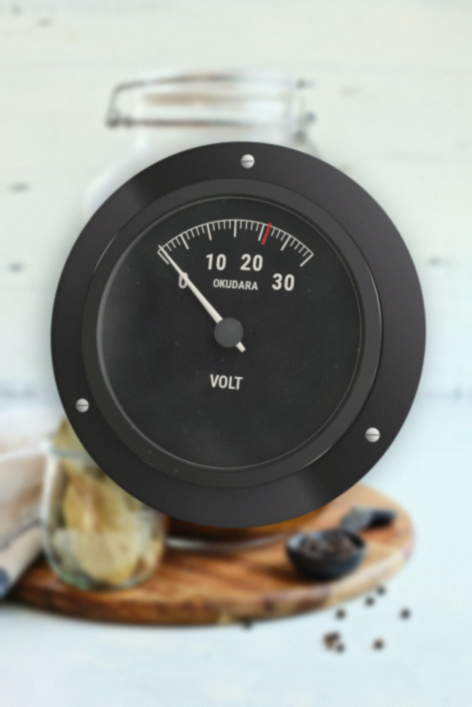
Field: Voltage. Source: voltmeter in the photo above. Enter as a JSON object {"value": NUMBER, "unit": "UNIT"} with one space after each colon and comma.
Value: {"value": 1, "unit": "V"}
